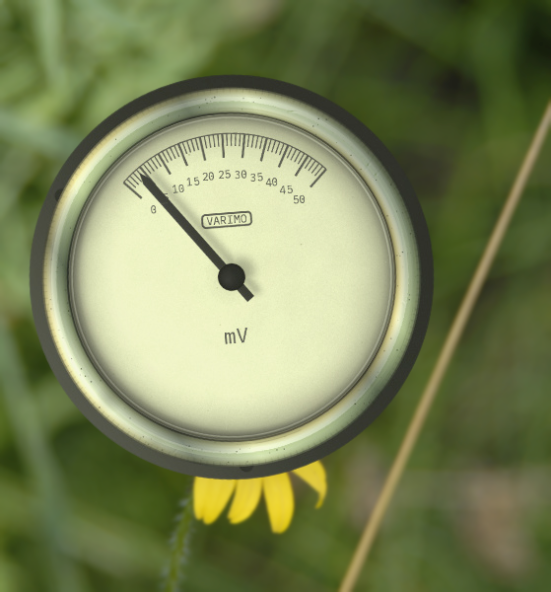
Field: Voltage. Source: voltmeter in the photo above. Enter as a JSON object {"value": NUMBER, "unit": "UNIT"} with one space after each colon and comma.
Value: {"value": 4, "unit": "mV"}
